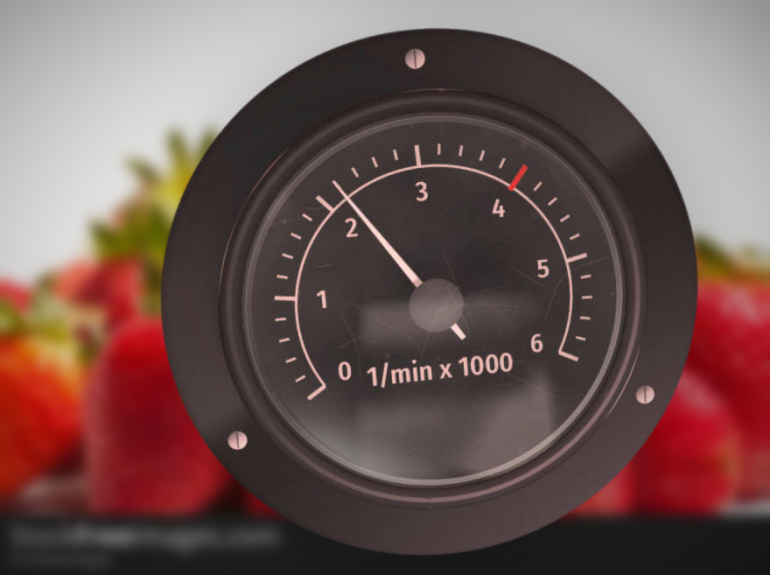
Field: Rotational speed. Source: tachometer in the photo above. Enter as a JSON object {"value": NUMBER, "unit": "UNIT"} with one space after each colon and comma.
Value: {"value": 2200, "unit": "rpm"}
